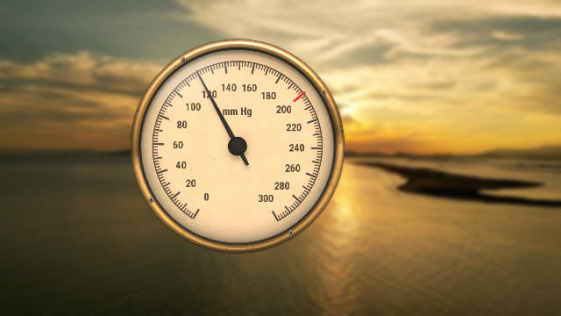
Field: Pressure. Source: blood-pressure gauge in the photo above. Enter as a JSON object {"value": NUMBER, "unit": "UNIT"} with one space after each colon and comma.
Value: {"value": 120, "unit": "mmHg"}
